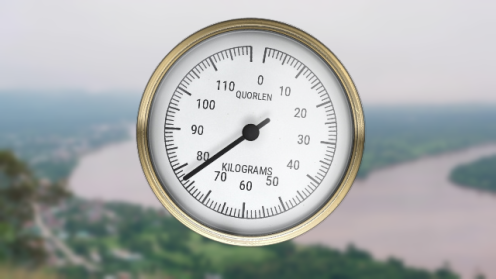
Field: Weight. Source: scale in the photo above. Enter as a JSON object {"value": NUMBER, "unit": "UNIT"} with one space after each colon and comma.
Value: {"value": 77, "unit": "kg"}
